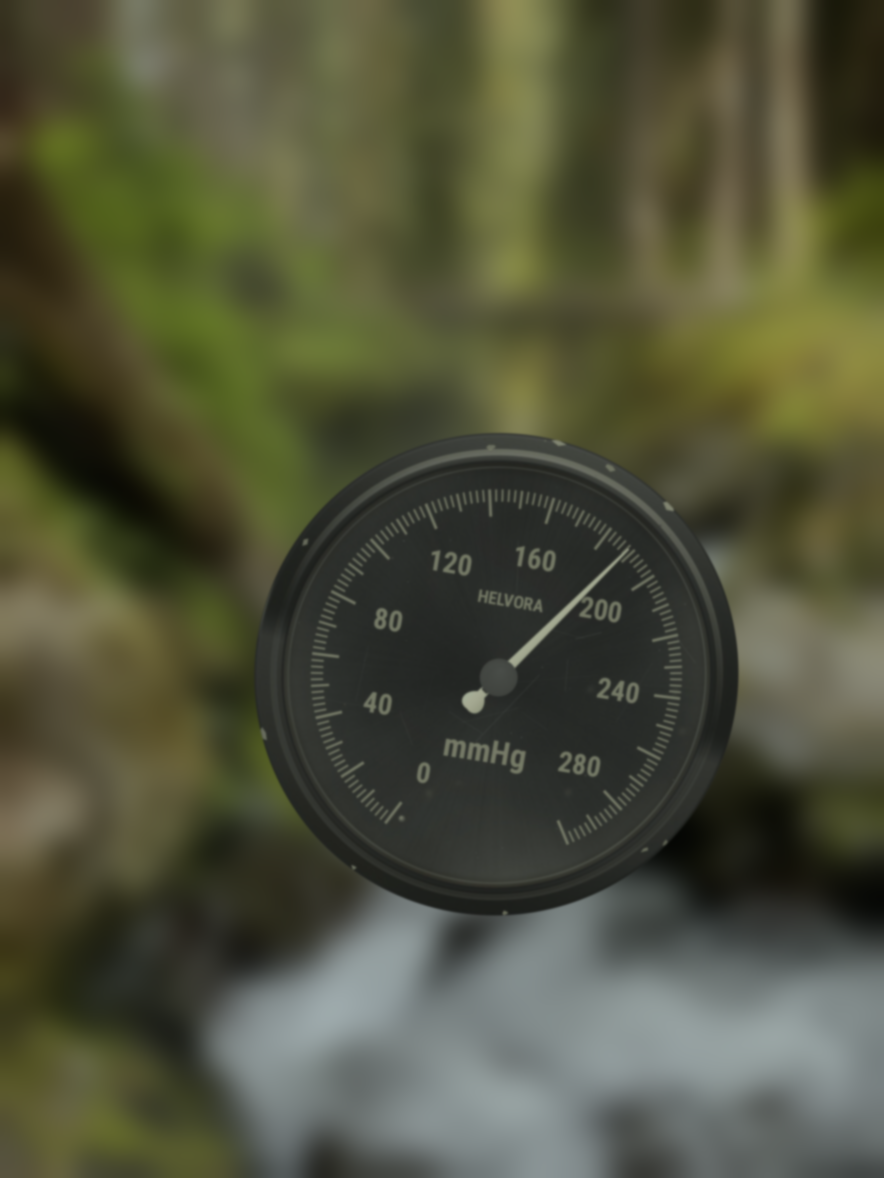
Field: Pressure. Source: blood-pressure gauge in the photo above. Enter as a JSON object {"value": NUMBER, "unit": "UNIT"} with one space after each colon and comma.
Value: {"value": 188, "unit": "mmHg"}
